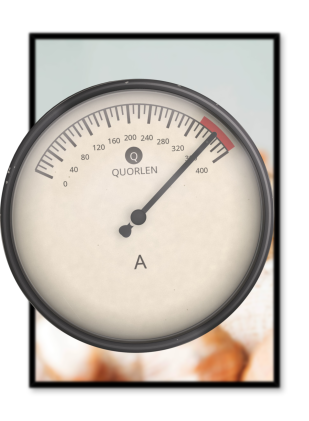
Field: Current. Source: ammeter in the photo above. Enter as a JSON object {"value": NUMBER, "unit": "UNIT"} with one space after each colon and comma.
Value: {"value": 360, "unit": "A"}
